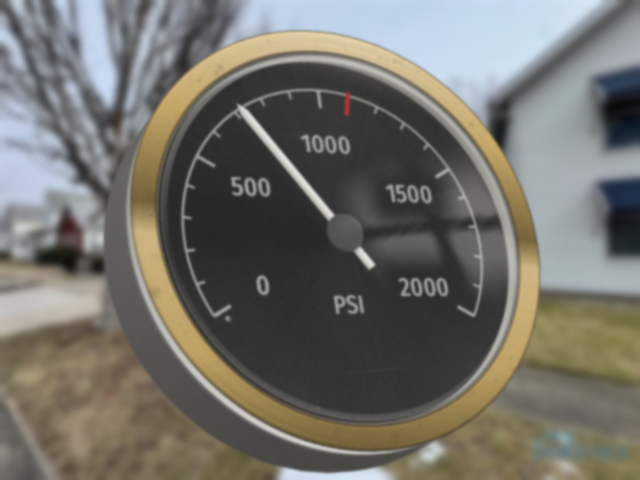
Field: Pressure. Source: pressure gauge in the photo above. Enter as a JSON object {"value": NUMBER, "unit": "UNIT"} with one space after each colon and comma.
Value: {"value": 700, "unit": "psi"}
